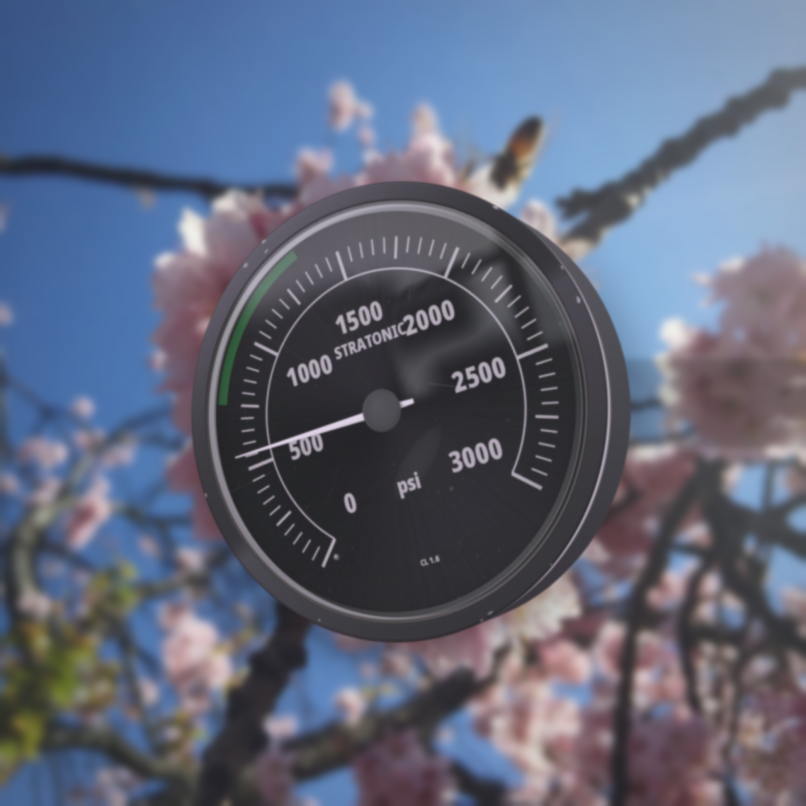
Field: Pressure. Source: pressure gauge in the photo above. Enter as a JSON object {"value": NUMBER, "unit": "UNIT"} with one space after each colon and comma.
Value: {"value": 550, "unit": "psi"}
